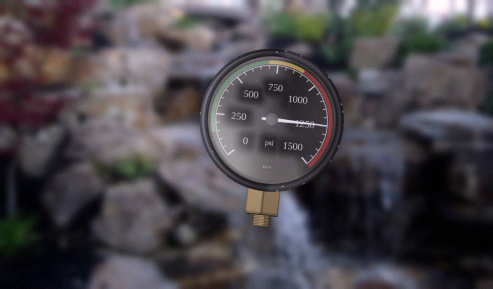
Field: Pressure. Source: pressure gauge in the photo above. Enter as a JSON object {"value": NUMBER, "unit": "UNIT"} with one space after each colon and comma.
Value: {"value": 1250, "unit": "psi"}
